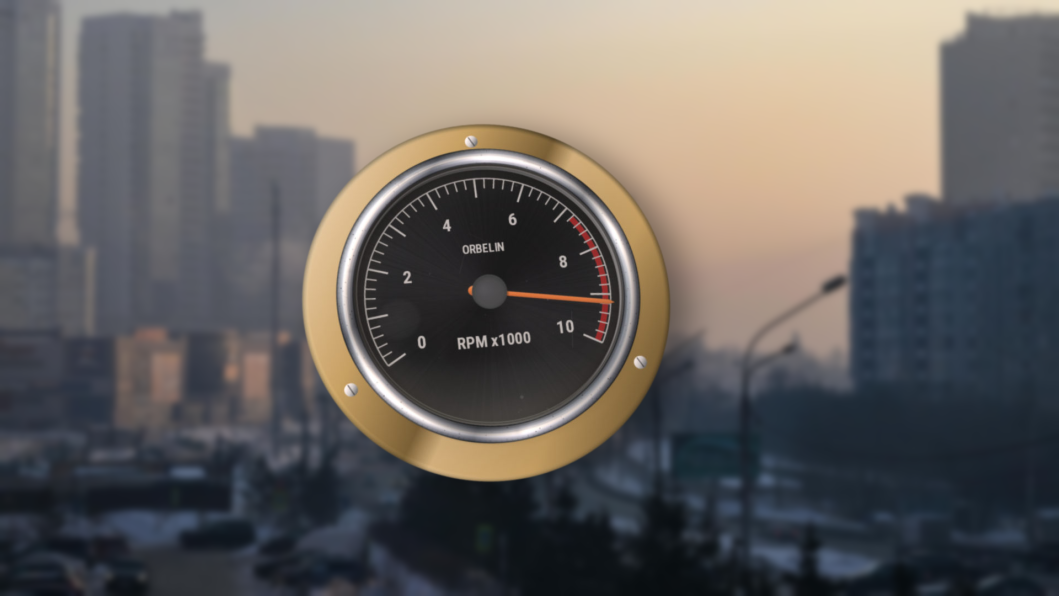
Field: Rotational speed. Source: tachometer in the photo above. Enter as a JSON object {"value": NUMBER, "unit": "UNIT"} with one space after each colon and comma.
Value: {"value": 9200, "unit": "rpm"}
